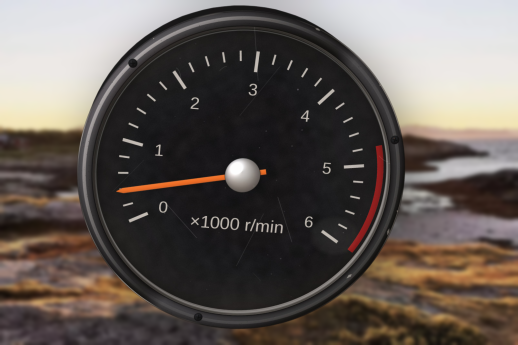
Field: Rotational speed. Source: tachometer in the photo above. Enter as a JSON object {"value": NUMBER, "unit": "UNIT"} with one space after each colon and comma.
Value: {"value": 400, "unit": "rpm"}
